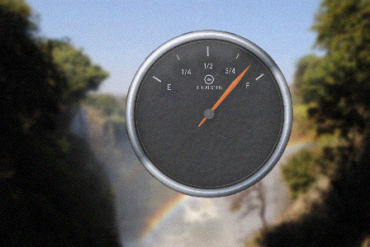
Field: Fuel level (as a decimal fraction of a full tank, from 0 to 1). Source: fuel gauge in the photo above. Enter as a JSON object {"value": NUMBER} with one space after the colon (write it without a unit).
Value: {"value": 0.875}
